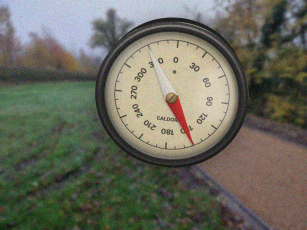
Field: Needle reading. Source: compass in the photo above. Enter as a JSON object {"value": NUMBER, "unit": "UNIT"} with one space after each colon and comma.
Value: {"value": 150, "unit": "°"}
